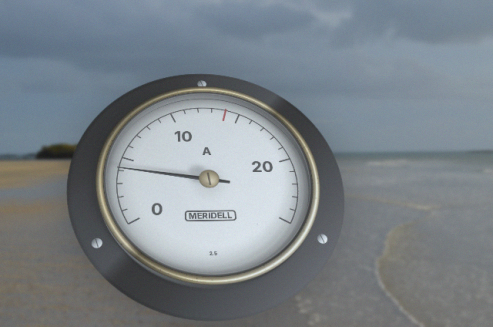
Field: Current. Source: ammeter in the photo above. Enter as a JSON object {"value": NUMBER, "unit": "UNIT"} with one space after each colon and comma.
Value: {"value": 4, "unit": "A"}
